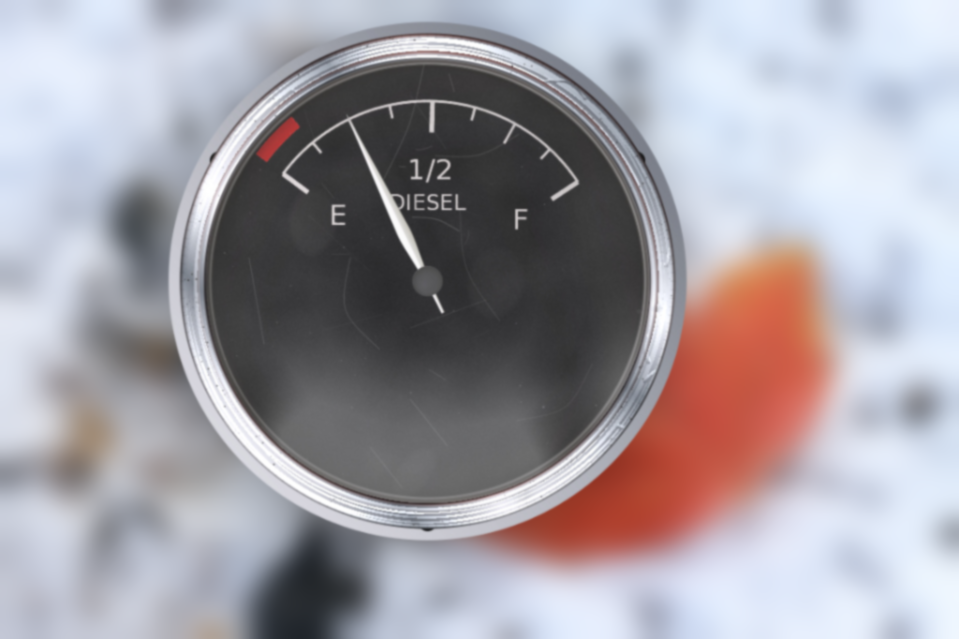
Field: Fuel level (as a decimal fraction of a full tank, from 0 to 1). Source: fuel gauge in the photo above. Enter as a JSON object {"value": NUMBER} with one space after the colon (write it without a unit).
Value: {"value": 0.25}
